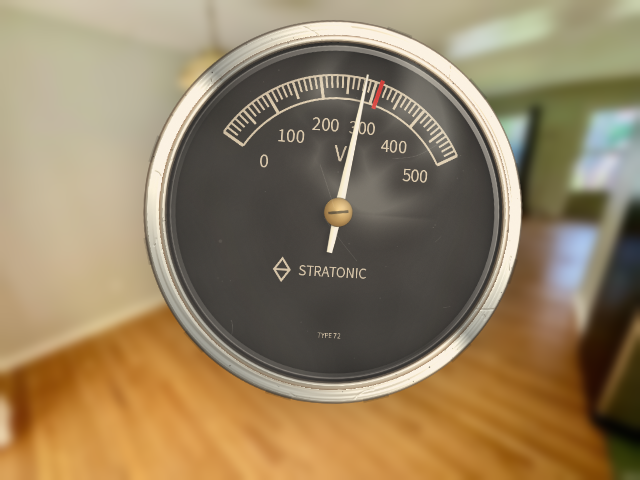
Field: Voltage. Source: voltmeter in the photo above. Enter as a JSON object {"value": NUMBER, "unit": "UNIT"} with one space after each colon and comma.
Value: {"value": 280, "unit": "V"}
